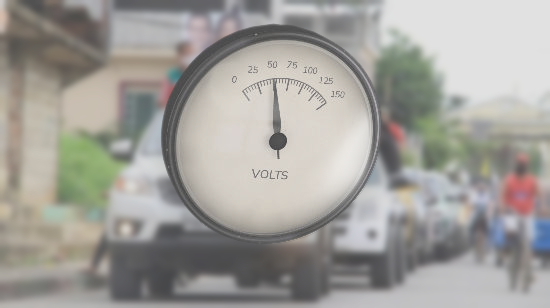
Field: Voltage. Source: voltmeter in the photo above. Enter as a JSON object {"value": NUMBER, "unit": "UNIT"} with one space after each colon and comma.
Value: {"value": 50, "unit": "V"}
